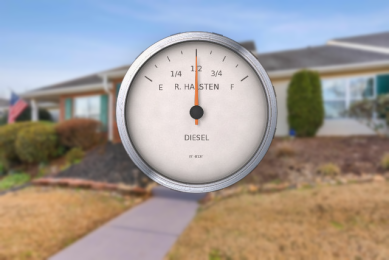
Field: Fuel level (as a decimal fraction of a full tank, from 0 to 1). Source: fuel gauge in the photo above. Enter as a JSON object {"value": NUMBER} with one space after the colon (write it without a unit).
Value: {"value": 0.5}
